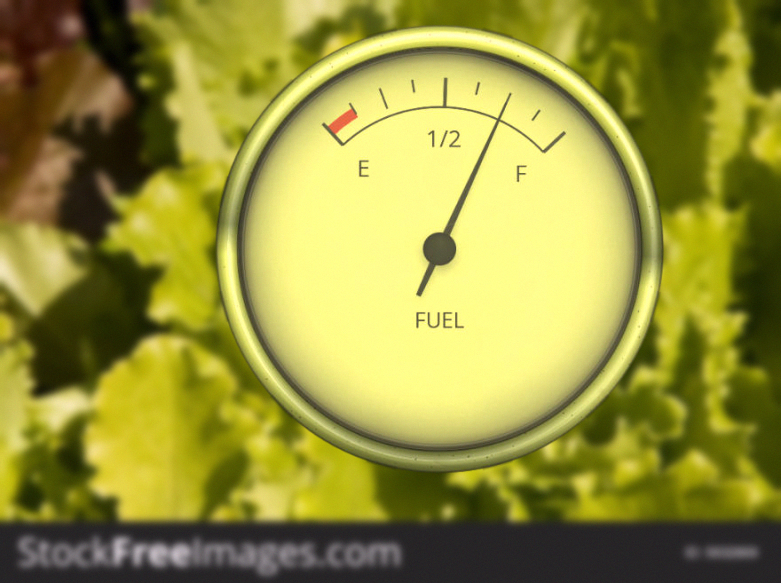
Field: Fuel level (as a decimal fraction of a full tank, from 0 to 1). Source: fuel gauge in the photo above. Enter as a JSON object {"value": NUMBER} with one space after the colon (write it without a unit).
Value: {"value": 0.75}
